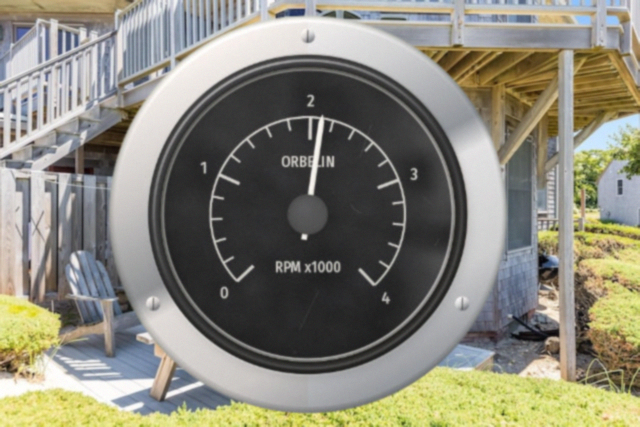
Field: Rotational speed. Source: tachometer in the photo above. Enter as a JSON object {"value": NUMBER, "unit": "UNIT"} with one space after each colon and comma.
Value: {"value": 2100, "unit": "rpm"}
